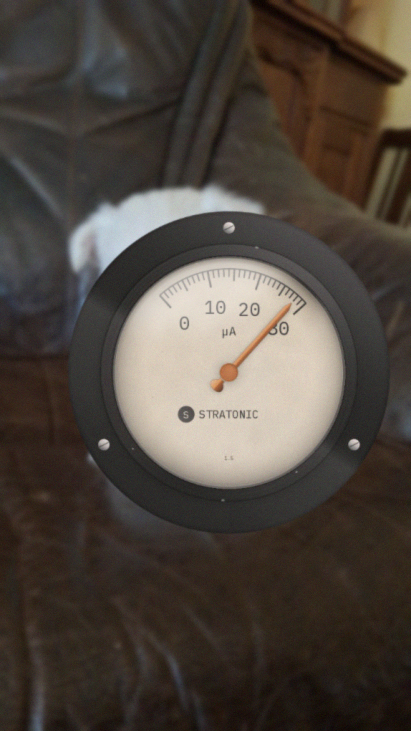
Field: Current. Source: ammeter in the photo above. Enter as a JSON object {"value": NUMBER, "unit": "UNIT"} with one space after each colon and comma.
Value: {"value": 28, "unit": "µA"}
